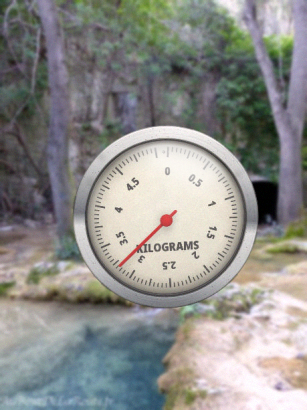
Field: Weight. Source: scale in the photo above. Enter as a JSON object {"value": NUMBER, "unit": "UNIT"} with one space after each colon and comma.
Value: {"value": 3.2, "unit": "kg"}
